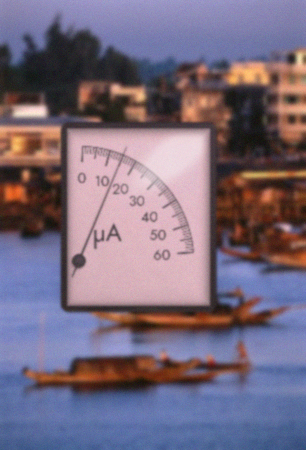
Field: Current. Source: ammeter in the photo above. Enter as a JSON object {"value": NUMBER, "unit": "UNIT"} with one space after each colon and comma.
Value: {"value": 15, "unit": "µA"}
